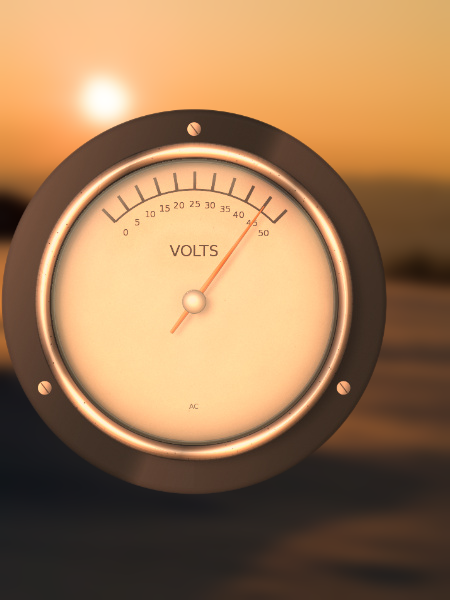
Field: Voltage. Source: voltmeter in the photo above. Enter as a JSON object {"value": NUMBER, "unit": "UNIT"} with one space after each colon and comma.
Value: {"value": 45, "unit": "V"}
